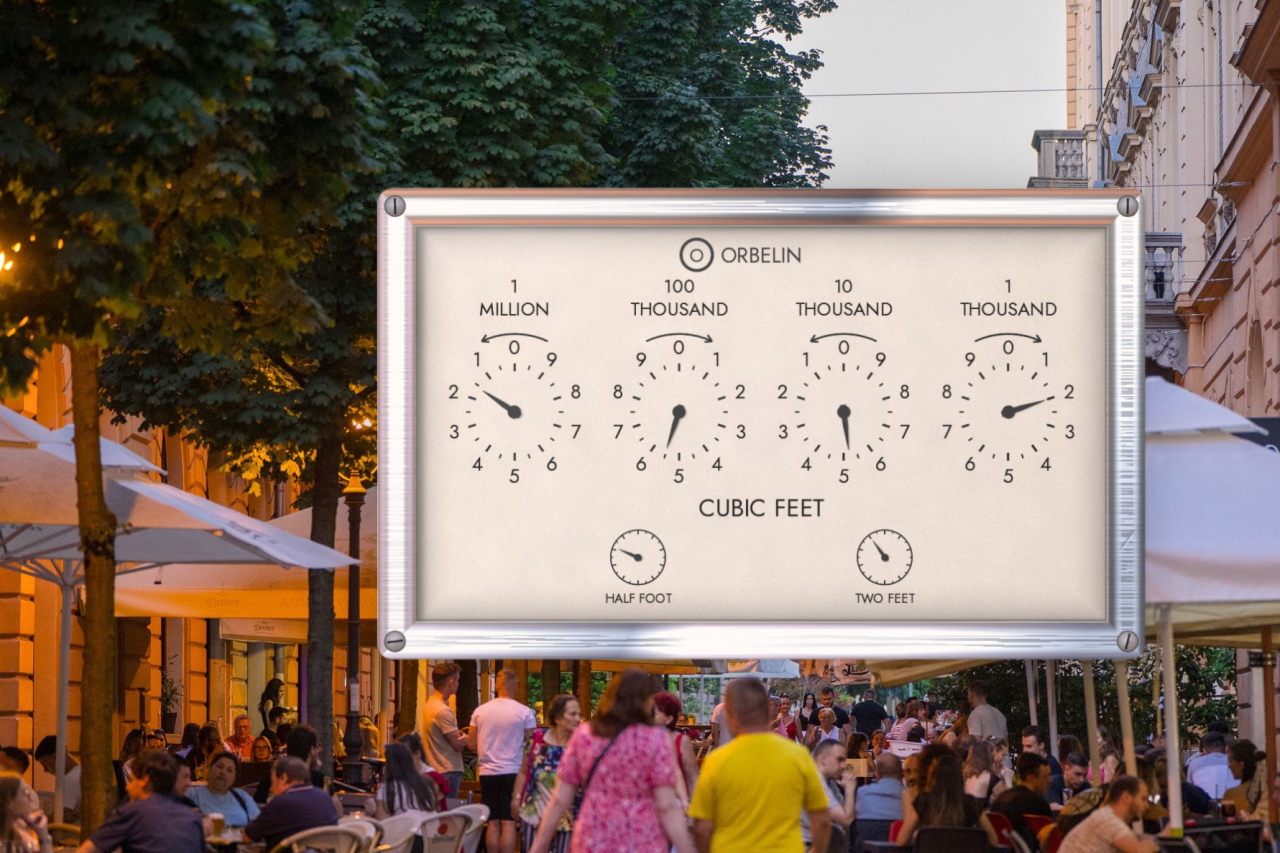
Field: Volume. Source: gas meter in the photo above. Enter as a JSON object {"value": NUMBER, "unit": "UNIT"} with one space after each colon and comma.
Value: {"value": 155200, "unit": "ft³"}
